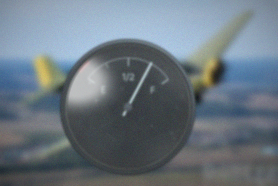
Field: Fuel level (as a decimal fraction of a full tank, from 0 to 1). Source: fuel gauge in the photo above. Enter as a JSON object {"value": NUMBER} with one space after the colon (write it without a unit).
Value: {"value": 0.75}
